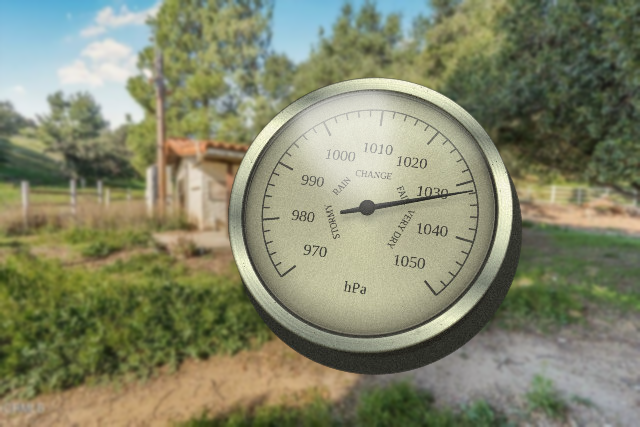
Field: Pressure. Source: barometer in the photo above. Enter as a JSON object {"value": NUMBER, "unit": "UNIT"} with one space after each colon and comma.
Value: {"value": 1032, "unit": "hPa"}
